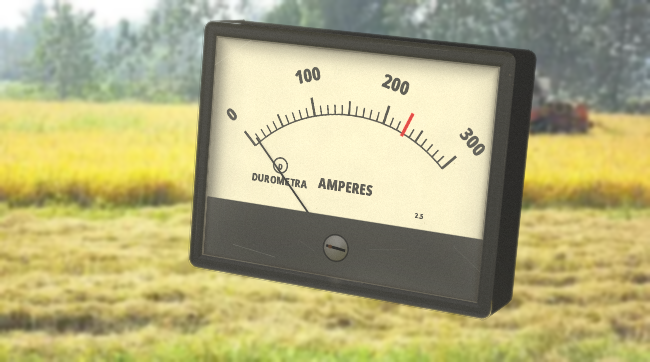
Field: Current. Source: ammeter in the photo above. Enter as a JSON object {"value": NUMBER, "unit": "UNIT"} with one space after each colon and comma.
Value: {"value": 10, "unit": "A"}
